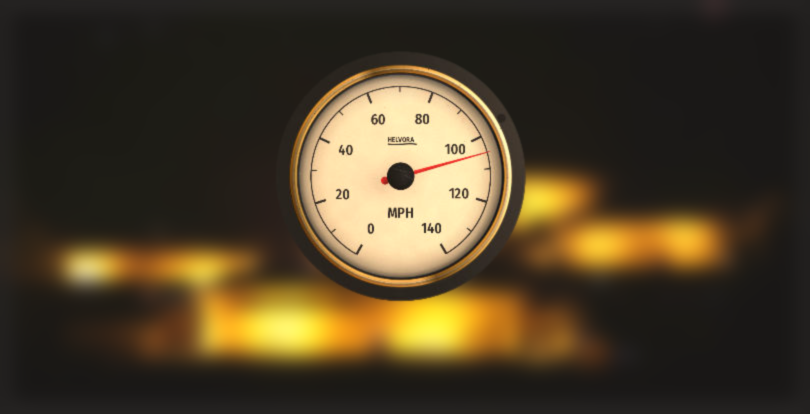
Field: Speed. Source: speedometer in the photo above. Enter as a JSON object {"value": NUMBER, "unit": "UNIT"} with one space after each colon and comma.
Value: {"value": 105, "unit": "mph"}
